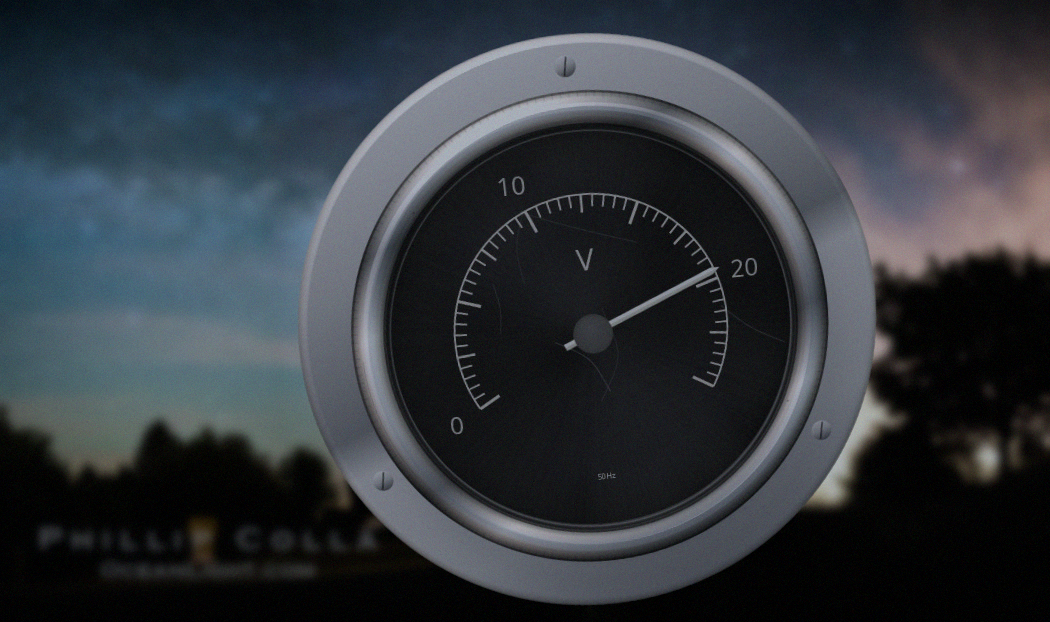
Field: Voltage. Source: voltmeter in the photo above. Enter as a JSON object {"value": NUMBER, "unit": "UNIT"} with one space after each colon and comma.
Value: {"value": 19.5, "unit": "V"}
